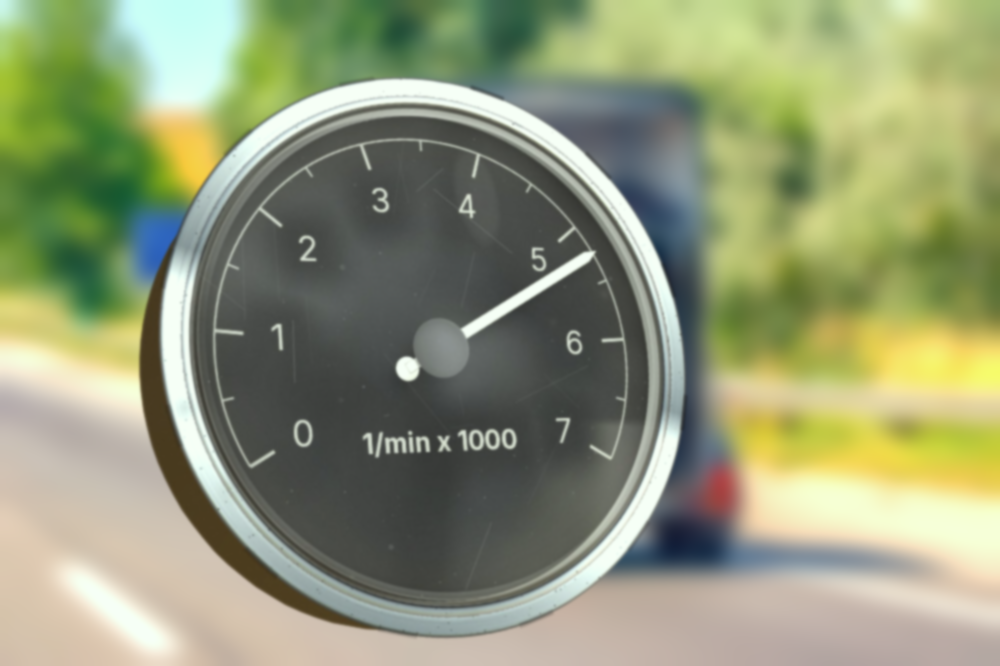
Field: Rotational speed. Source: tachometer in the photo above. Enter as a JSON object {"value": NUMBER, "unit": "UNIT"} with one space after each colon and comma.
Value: {"value": 5250, "unit": "rpm"}
